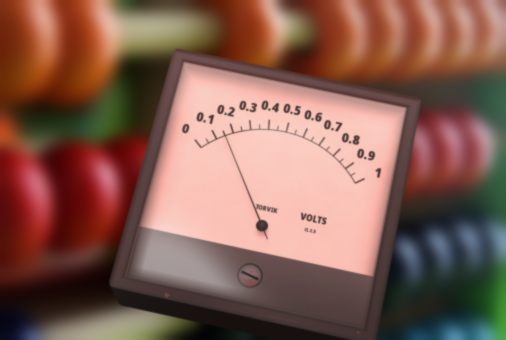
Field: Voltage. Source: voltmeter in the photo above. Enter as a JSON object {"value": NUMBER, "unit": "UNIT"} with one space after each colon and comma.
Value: {"value": 0.15, "unit": "V"}
